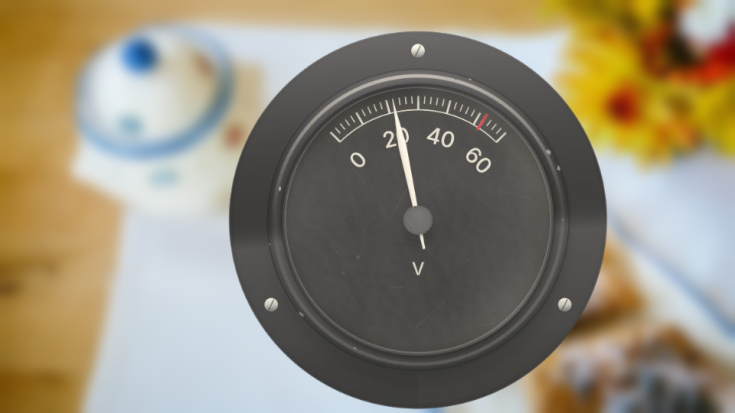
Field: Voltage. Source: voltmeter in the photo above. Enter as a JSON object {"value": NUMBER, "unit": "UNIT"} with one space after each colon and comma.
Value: {"value": 22, "unit": "V"}
